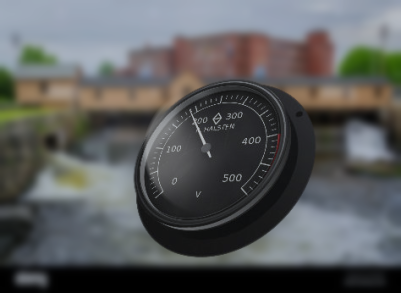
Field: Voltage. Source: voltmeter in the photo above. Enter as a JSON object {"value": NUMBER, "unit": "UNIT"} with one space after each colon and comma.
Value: {"value": 190, "unit": "V"}
